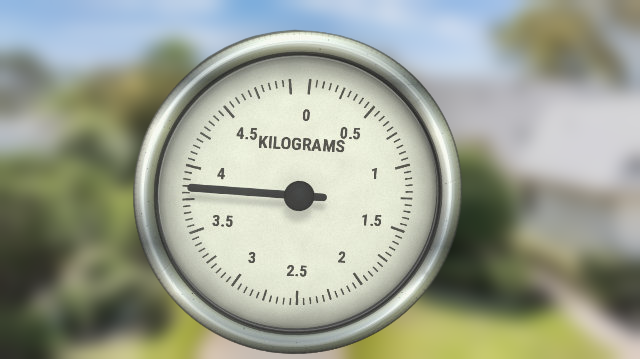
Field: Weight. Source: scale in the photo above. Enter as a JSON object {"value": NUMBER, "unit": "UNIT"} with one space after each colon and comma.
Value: {"value": 3.85, "unit": "kg"}
